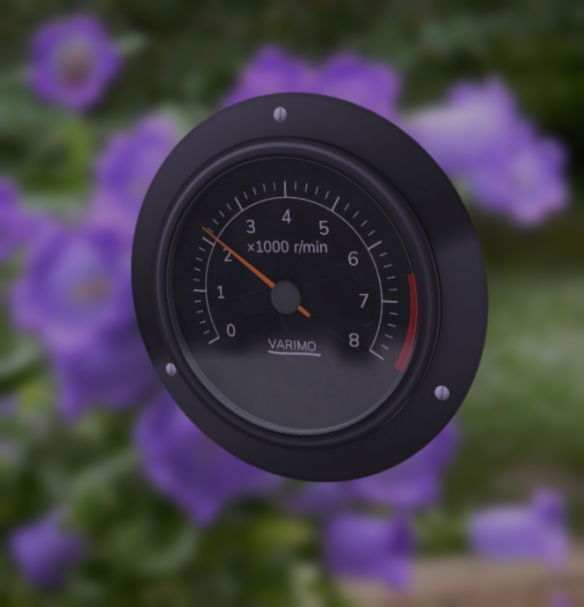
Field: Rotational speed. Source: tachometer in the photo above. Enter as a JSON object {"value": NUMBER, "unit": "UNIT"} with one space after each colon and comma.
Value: {"value": 2200, "unit": "rpm"}
